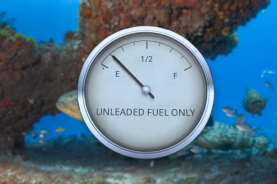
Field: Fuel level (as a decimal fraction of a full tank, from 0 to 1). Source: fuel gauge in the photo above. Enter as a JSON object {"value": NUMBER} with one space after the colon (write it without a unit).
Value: {"value": 0.125}
